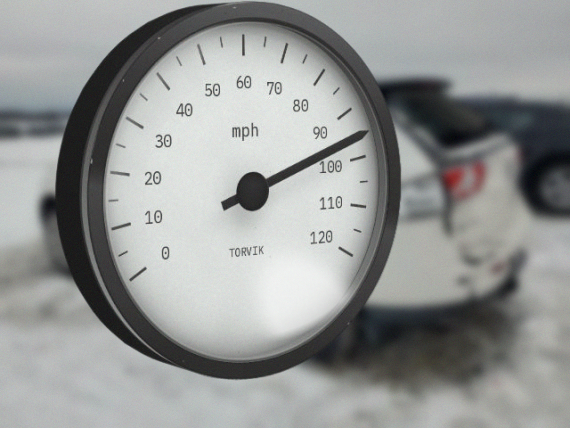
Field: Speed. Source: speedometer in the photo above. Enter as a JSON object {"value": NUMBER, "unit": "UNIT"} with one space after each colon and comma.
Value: {"value": 95, "unit": "mph"}
